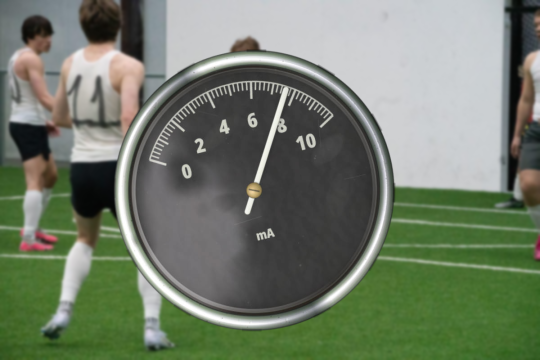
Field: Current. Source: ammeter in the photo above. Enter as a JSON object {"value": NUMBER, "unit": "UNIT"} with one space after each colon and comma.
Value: {"value": 7.6, "unit": "mA"}
